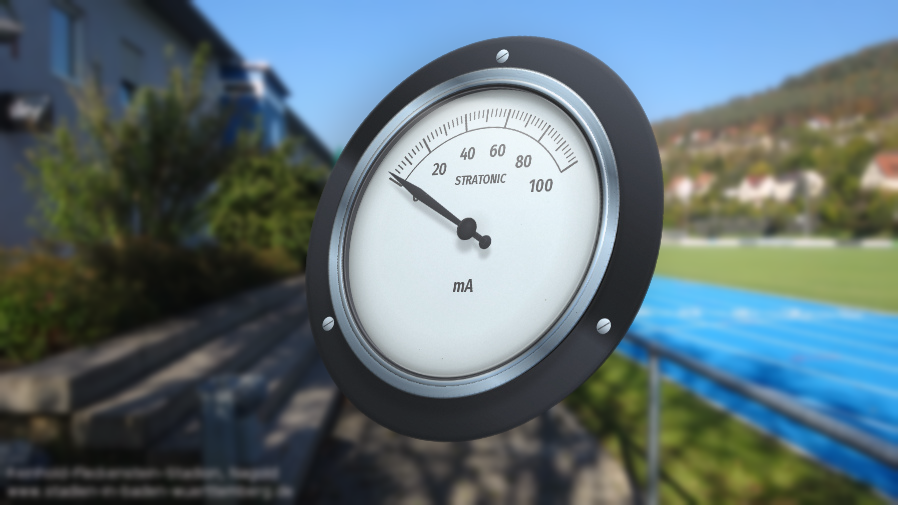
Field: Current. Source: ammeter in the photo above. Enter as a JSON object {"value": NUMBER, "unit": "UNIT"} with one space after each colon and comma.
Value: {"value": 2, "unit": "mA"}
